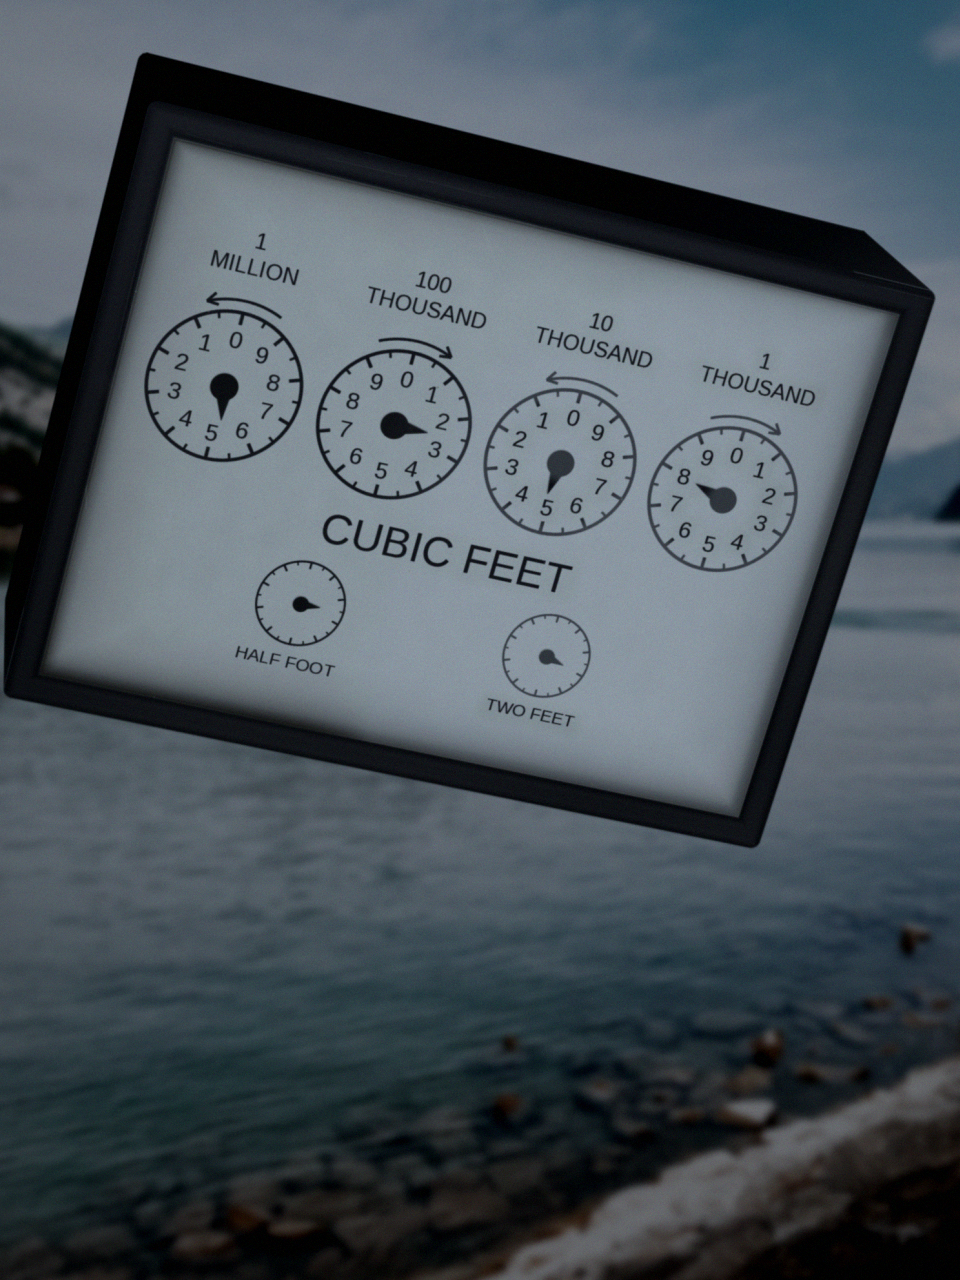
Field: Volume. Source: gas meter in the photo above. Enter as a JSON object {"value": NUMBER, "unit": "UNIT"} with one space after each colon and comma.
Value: {"value": 524800, "unit": "ft³"}
